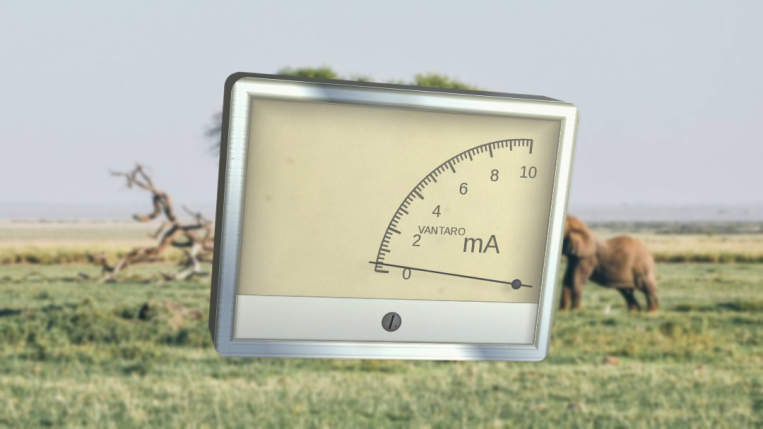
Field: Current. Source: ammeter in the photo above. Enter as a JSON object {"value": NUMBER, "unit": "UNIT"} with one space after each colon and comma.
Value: {"value": 0.4, "unit": "mA"}
